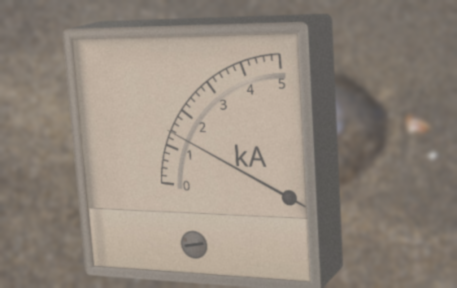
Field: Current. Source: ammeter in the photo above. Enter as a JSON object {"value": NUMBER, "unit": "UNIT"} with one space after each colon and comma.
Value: {"value": 1.4, "unit": "kA"}
